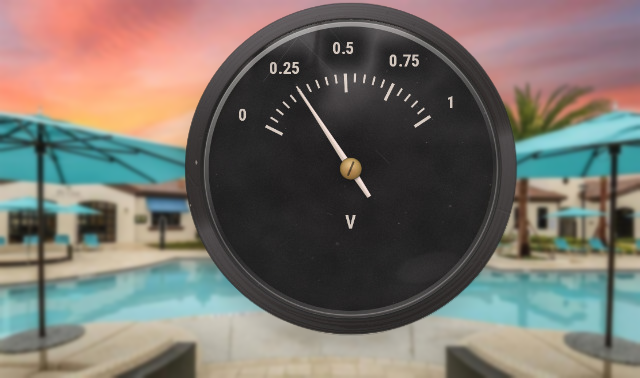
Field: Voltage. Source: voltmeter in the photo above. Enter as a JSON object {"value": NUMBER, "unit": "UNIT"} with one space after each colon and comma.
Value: {"value": 0.25, "unit": "V"}
